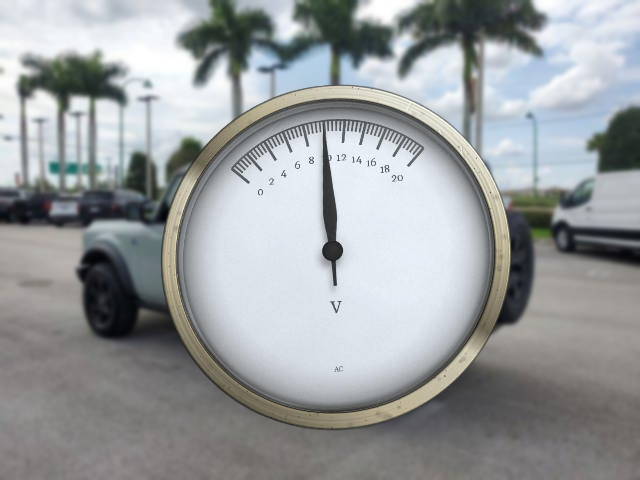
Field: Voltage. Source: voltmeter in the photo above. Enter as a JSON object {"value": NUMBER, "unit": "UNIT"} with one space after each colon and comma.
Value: {"value": 10, "unit": "V"}
